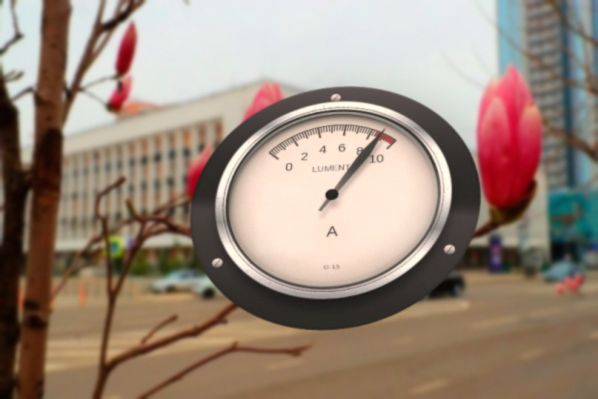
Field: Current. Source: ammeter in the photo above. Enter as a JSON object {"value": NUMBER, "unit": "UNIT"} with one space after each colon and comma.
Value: {"value": 9, "unit": "A"}
